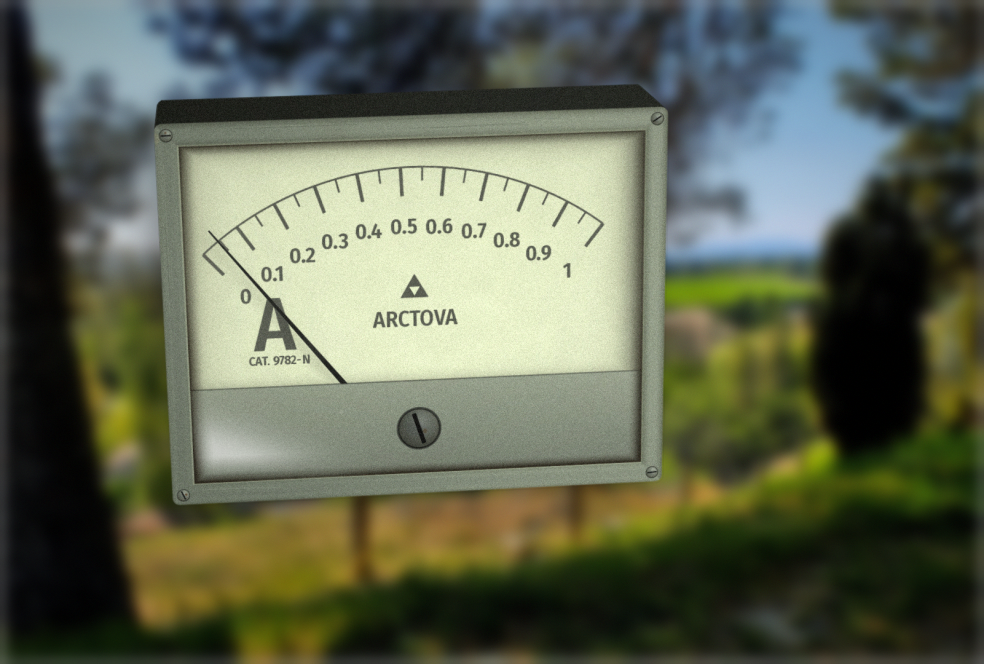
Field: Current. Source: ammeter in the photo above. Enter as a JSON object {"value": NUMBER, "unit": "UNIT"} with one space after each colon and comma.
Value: {"value": 0.05, "unit": "A"}
